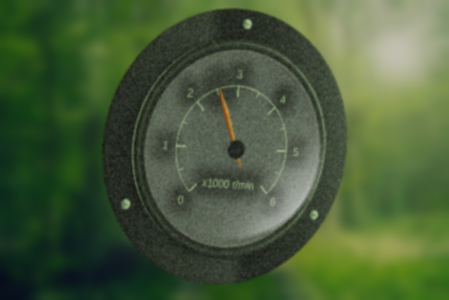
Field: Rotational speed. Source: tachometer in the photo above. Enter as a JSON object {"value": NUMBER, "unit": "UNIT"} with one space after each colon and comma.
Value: {"value": 2500, "unit": "rpm"}
